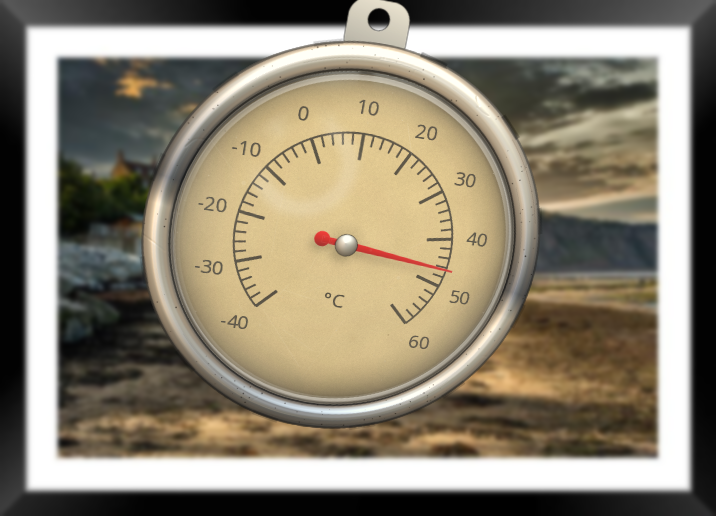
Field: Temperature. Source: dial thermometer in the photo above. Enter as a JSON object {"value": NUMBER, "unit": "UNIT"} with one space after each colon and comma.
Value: {"value": 46, "unit": "°C"}
